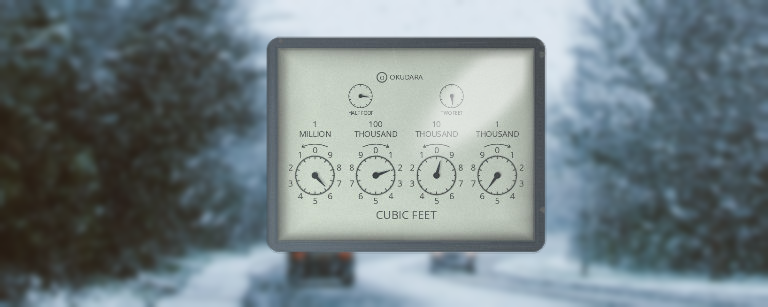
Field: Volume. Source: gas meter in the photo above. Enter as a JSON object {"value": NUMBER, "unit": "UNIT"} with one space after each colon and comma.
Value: {"value": 619600, "unit": "ft³"}
